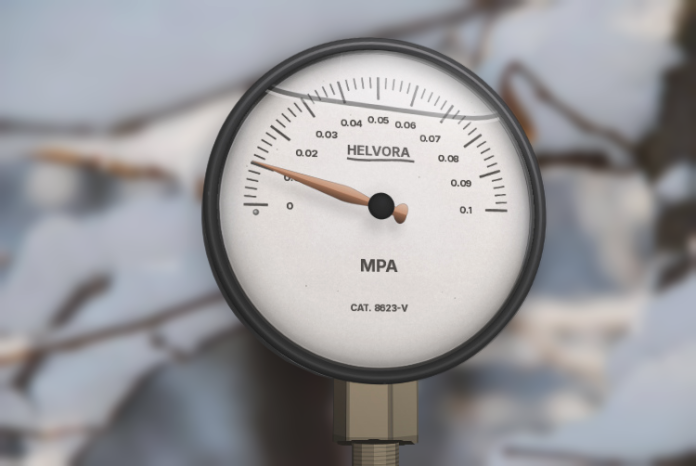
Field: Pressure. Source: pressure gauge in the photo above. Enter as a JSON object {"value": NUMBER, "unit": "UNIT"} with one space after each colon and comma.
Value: {"value": 0.01, "unit": "MPa"}
